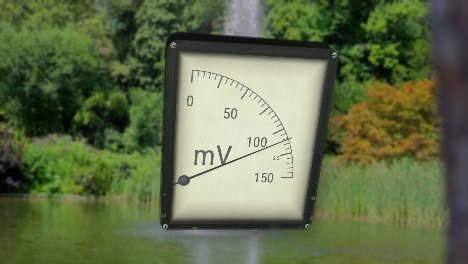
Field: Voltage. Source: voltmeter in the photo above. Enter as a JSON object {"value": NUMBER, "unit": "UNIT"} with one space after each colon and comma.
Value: {"value": 110, "unit": "mV"}
